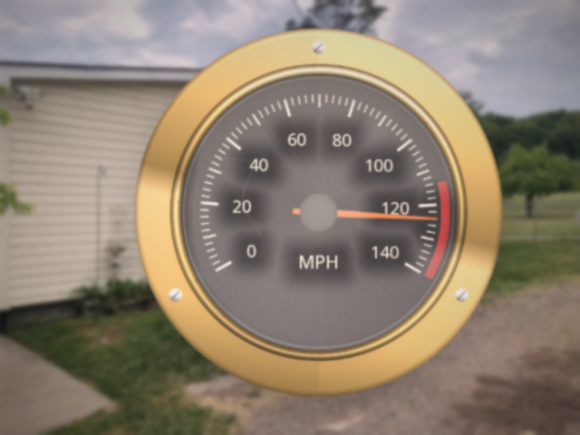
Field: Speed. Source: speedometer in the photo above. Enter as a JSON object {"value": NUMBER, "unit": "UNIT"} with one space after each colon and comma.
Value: {"value": 124, "unit": "mph"}
